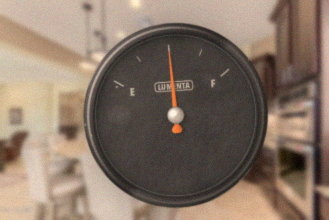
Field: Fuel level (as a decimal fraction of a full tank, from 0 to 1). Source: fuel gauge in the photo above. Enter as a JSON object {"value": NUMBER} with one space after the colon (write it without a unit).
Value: {"value": 0.5}
